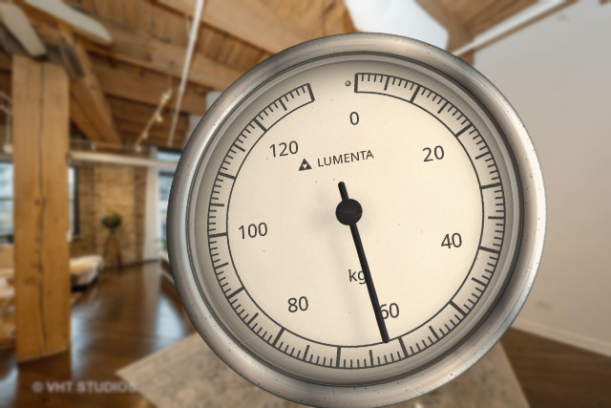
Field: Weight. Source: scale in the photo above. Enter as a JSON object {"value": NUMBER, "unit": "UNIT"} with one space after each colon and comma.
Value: {"value": 62, "unit": "kg"}
